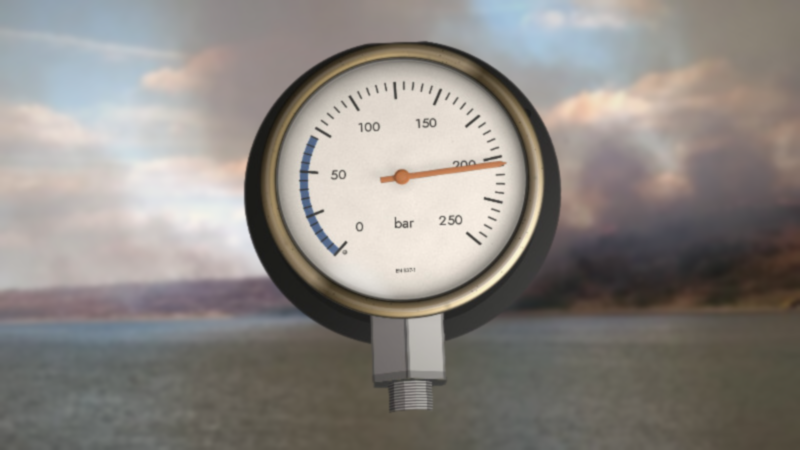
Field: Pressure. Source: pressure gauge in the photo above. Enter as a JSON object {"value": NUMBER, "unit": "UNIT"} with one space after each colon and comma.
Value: {"value": 205, "unit": "bar"}
